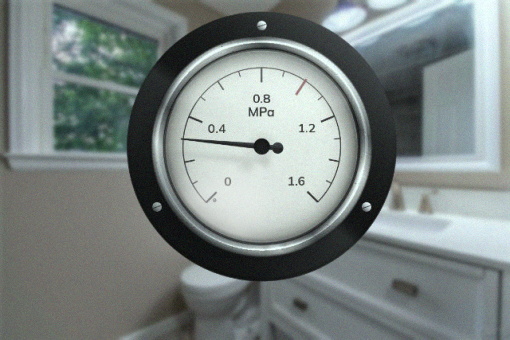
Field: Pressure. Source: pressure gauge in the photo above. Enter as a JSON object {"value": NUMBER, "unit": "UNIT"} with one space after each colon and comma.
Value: {"value": 0.3, "unit": "MPa"}
